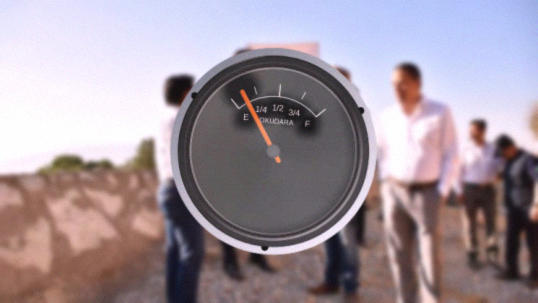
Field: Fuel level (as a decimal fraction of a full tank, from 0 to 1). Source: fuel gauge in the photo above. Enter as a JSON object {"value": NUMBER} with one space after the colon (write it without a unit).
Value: {"value": 0.125}
